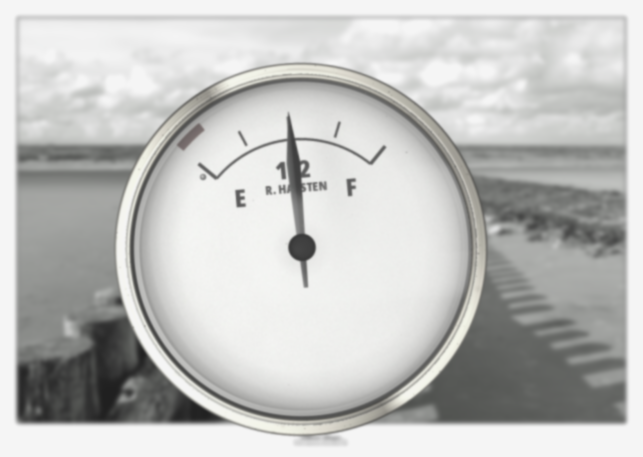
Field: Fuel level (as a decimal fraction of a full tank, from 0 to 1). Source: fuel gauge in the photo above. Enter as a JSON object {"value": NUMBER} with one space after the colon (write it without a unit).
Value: {"value": 0.5}
